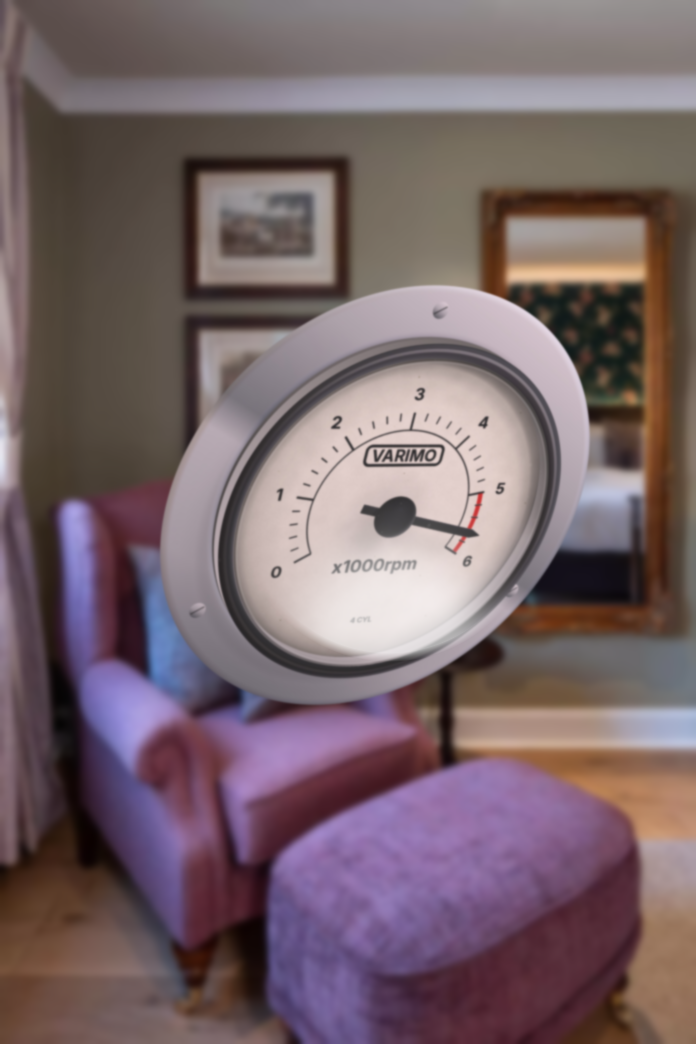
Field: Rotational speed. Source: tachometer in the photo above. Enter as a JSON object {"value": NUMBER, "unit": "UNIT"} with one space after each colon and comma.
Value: {"value": 5600, "unit": "rpm"}
